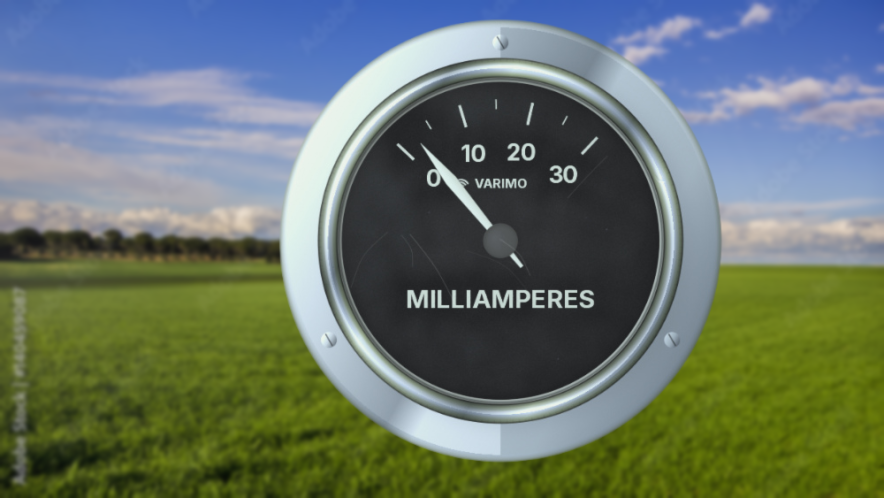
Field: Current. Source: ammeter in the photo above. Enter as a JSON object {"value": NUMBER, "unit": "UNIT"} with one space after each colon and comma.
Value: {"value": 2.5, "unit": "mA"}
